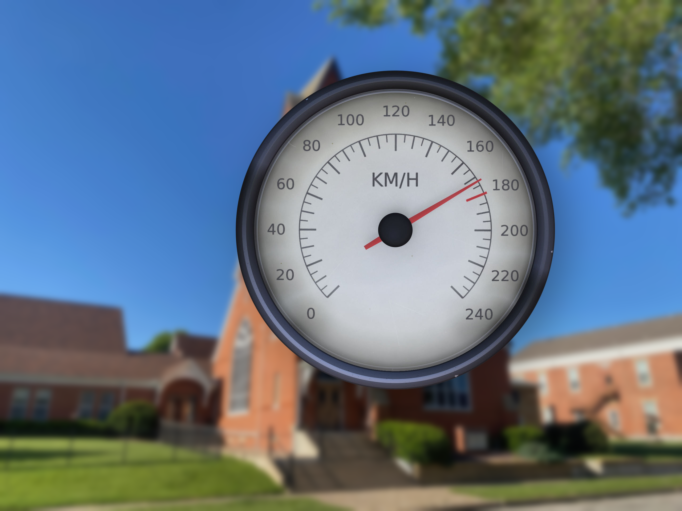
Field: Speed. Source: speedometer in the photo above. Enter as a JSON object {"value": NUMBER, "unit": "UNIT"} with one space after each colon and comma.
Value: {"value": 172.5, "unit": "km/h"}
